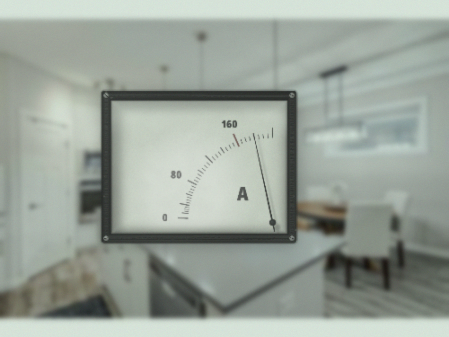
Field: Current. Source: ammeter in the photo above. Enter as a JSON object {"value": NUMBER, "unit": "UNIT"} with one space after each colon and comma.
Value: {"value": 180, "unit": "A"}
